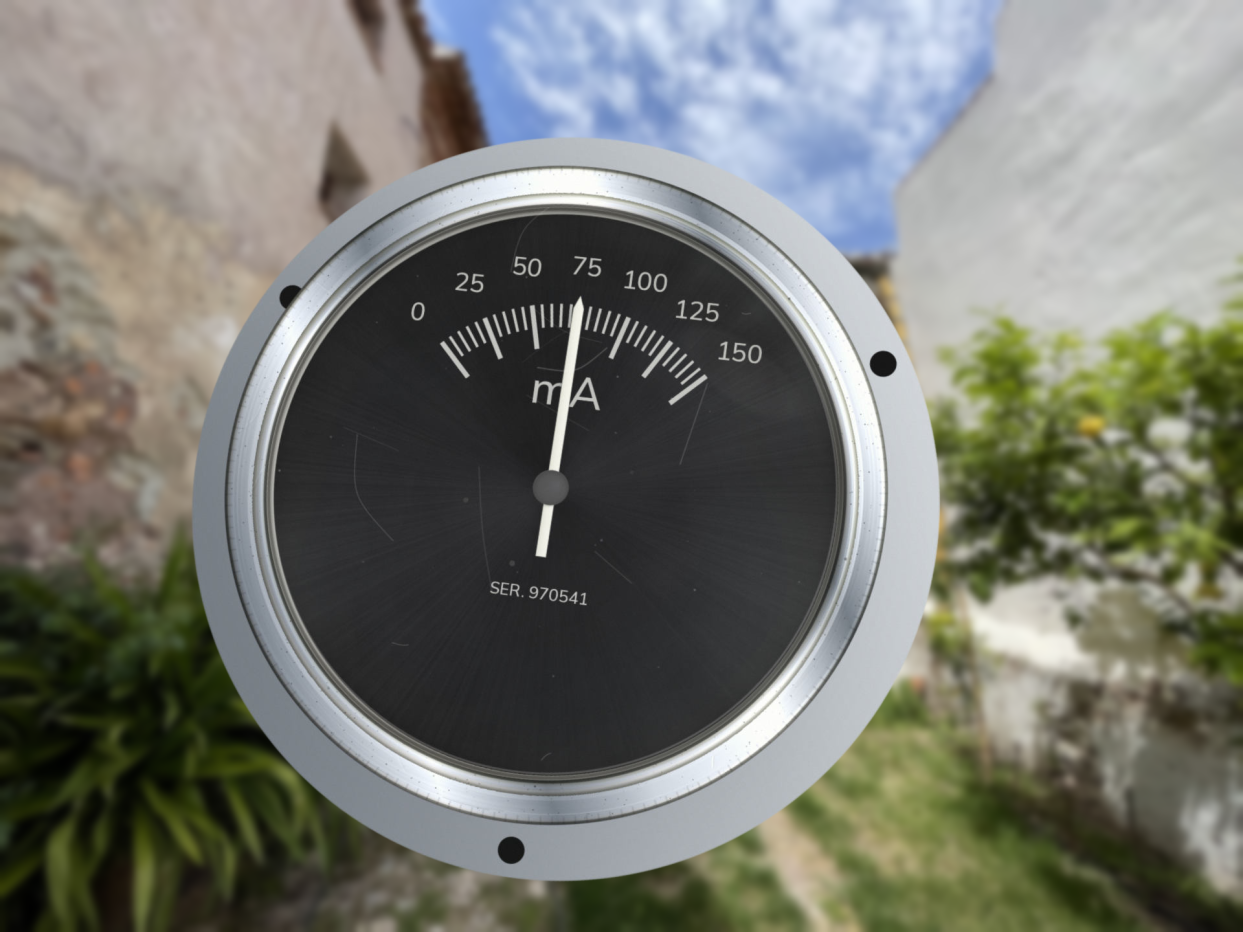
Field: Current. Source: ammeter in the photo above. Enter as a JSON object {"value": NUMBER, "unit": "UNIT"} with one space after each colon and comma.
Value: {"value": 75, "unit": "mA"}
